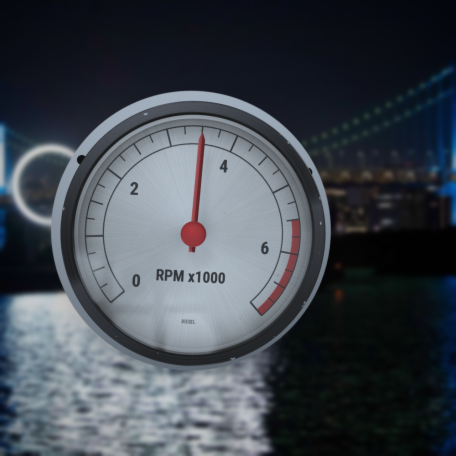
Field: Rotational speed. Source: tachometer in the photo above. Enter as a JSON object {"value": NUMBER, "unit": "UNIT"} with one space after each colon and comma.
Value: {"value": 3500, "unit": "rpm"}
